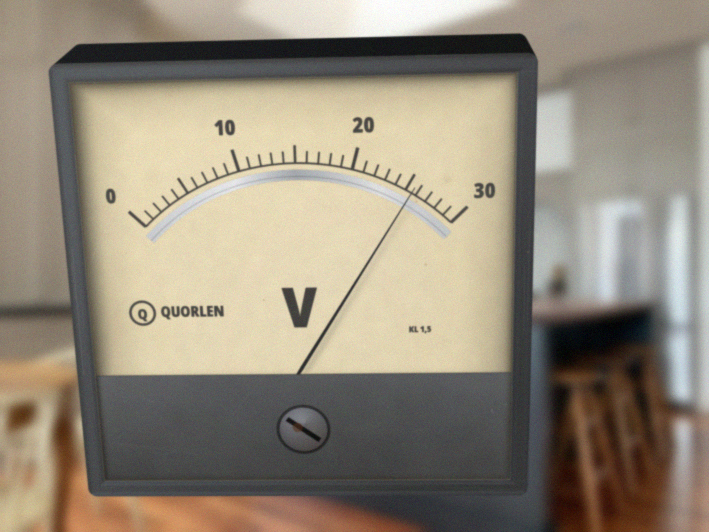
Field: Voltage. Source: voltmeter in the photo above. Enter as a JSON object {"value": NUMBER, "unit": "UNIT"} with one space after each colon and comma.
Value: {"value": 25.5, "unit": "V"}
